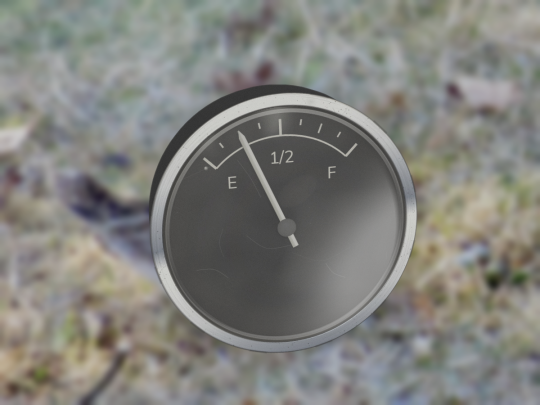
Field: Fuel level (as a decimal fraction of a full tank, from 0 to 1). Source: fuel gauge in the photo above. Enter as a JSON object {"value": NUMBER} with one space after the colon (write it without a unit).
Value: {"value": 0.25}
